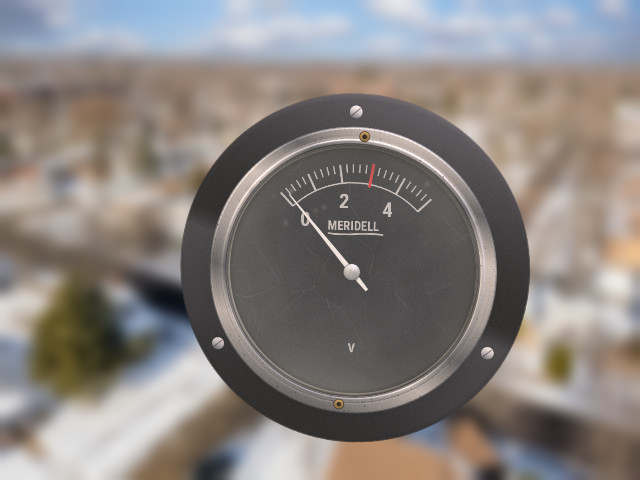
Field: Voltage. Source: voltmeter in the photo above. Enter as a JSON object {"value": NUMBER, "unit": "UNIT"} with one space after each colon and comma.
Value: {"value": 0.2, "unit": "V"}
